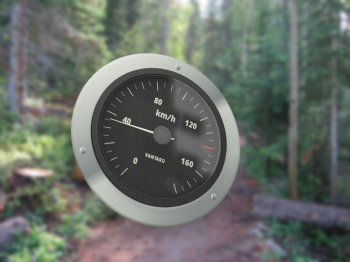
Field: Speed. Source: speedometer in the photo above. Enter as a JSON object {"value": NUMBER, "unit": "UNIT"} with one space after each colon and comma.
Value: {"value": 35, "unit": "km/h"}
